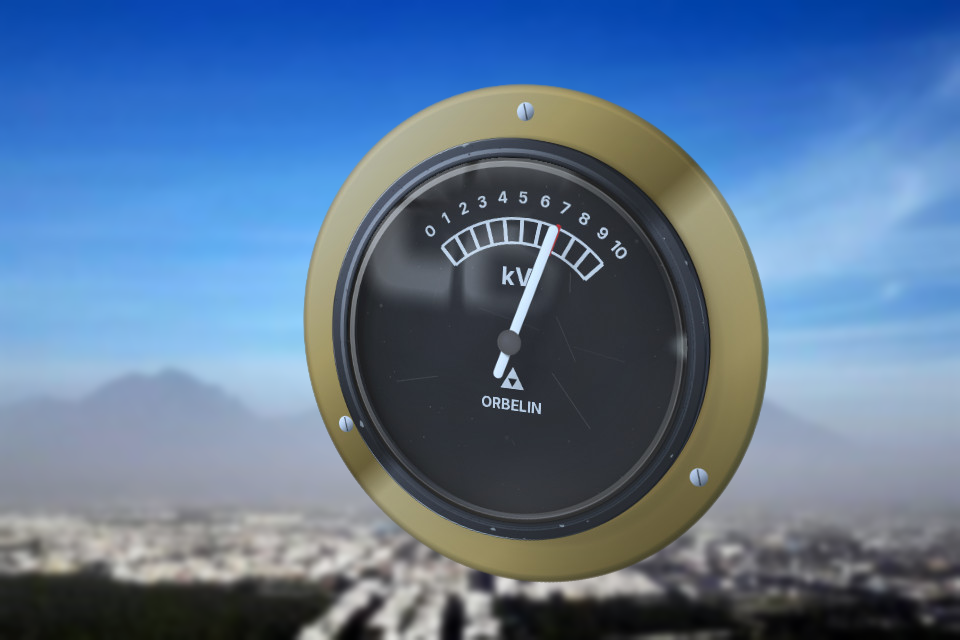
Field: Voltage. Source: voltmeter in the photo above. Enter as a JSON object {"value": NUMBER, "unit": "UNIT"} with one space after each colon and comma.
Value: {"value": 7, "unit": "kV"}
